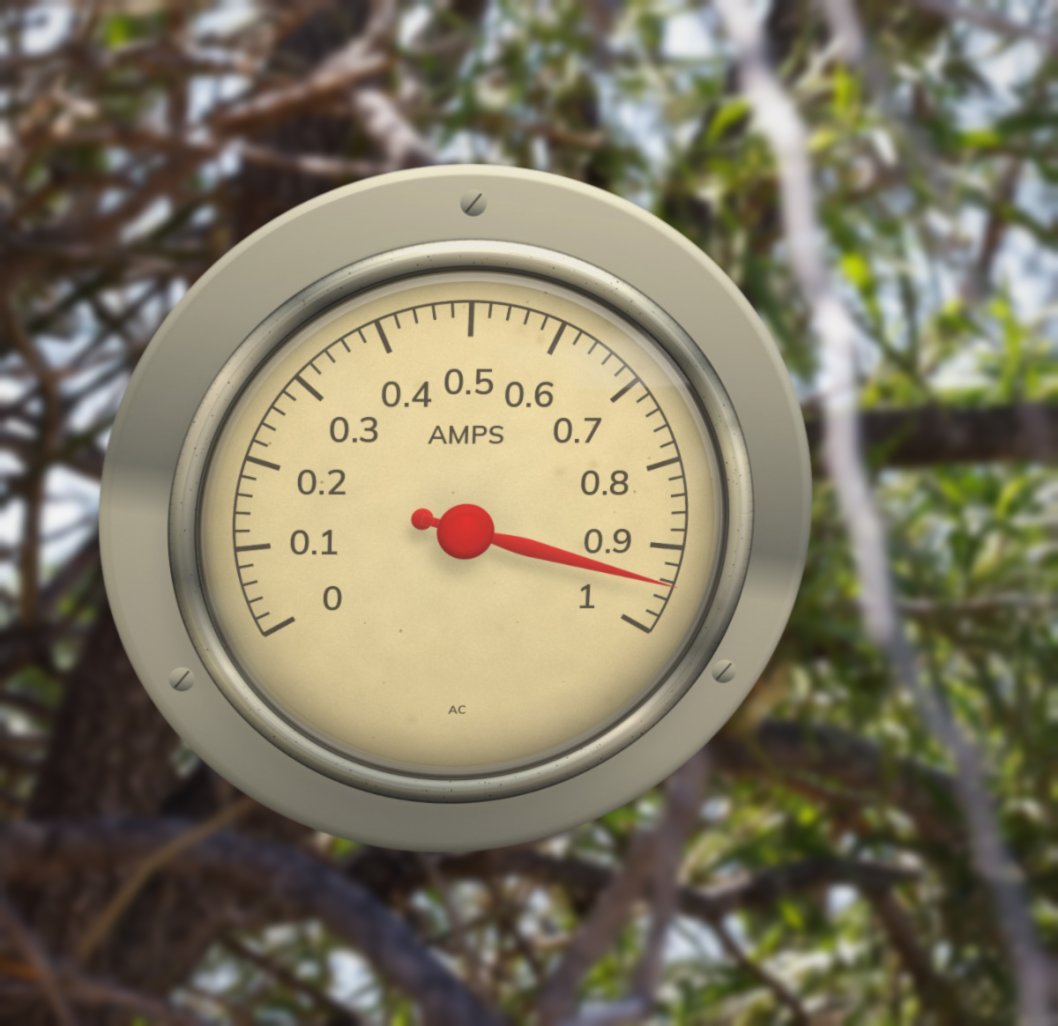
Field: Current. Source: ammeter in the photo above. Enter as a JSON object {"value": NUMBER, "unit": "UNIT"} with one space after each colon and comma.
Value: {"value": 0.94, "unit": "A"}
